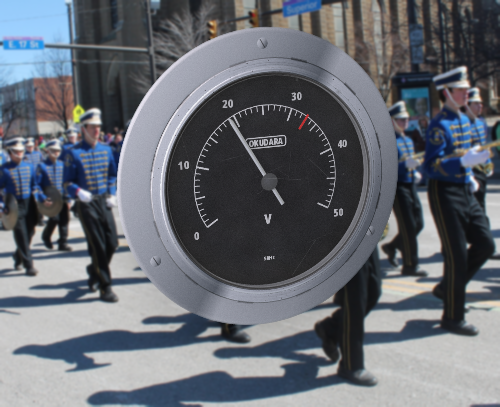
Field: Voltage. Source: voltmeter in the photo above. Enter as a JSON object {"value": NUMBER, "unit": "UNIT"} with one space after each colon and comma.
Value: {"value": 19, "unit": "V"}
